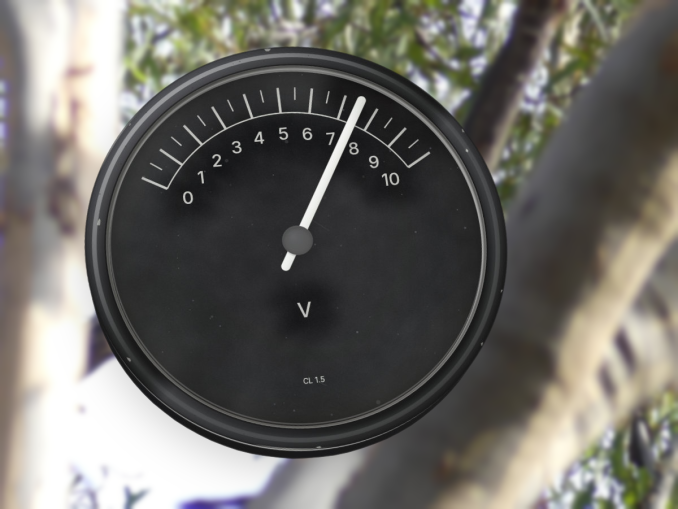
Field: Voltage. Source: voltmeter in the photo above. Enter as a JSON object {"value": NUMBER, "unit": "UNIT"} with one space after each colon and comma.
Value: {"value": 7.5, "unit": "V"}
